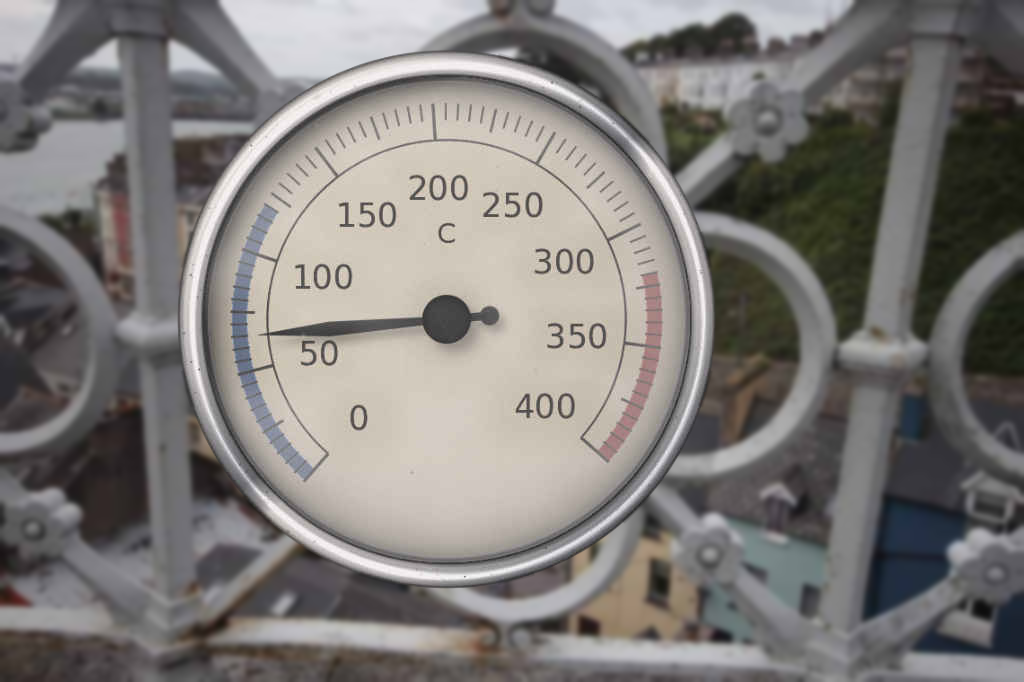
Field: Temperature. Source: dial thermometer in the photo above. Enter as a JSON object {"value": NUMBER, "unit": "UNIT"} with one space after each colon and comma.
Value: {"value": 65, "unit": "°C"}
